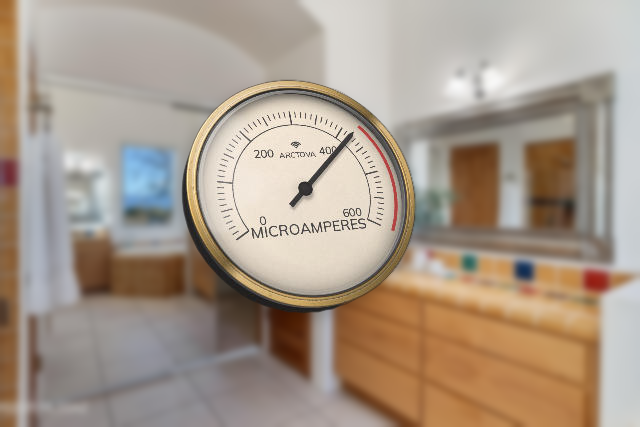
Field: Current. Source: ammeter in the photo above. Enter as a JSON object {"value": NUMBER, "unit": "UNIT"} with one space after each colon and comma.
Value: {"value": 420, "unit": "µA"}
